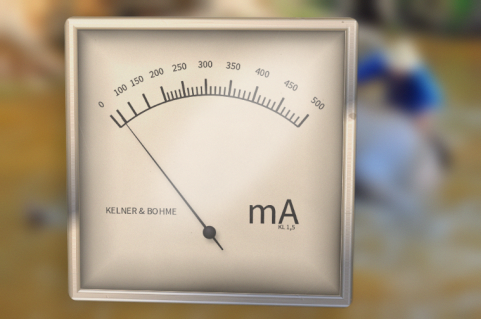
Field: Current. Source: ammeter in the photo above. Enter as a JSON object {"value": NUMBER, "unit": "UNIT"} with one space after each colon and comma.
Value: {"value": 50, "unit": "mA"}
